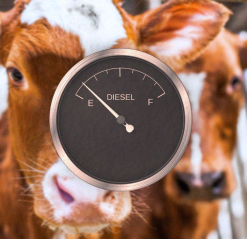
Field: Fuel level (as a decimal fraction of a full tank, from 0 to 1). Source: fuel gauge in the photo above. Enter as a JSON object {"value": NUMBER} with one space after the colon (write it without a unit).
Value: {"value": 0.125}
